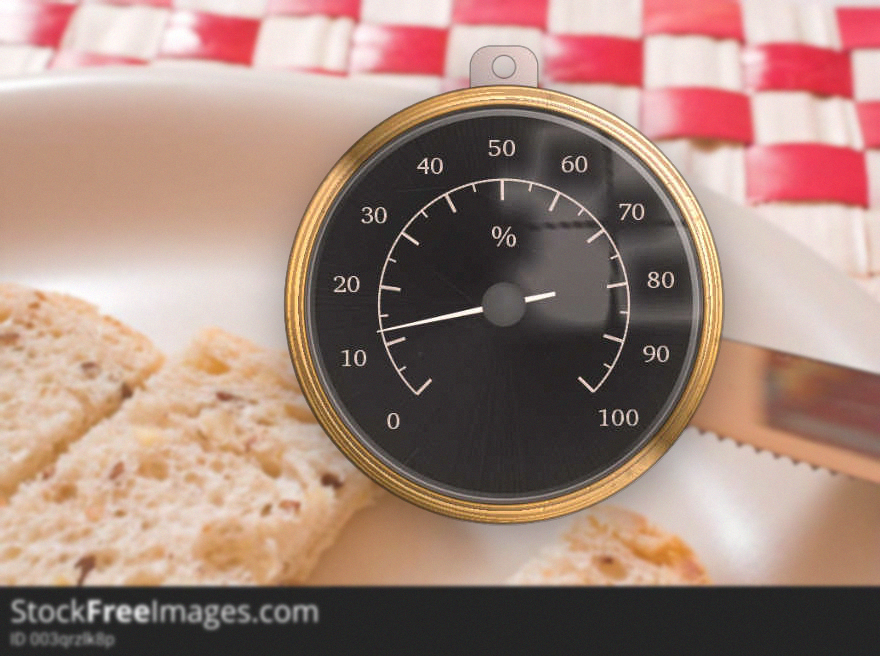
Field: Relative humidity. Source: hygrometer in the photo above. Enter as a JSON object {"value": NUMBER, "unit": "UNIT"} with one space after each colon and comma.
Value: {"value": 12.5, "unit": "%"}
